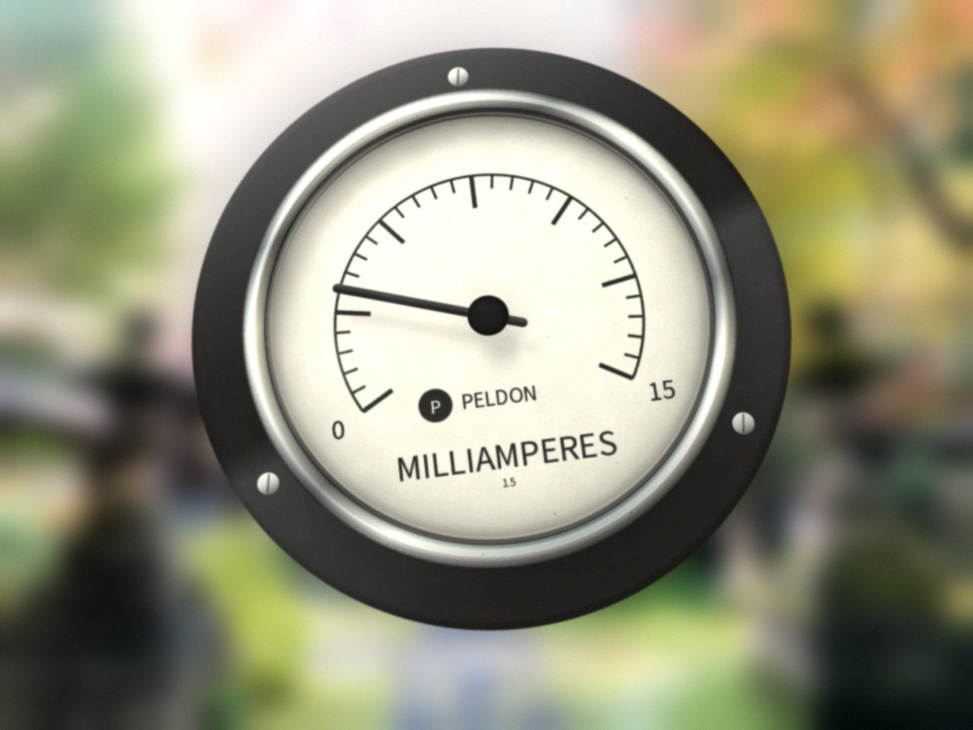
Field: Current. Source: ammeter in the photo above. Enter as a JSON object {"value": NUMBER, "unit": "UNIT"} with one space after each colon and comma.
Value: {"value": 3, "unit": "mA"}
